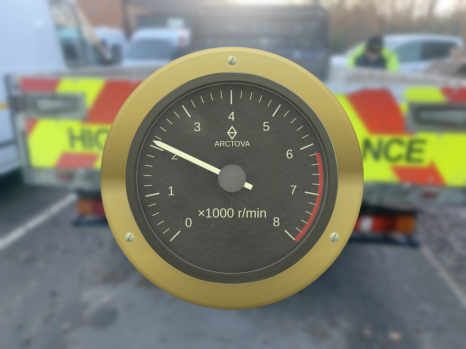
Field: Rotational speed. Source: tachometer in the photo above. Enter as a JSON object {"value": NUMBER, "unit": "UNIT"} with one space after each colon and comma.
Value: {"value": 2100, "unit": "rpm"}
